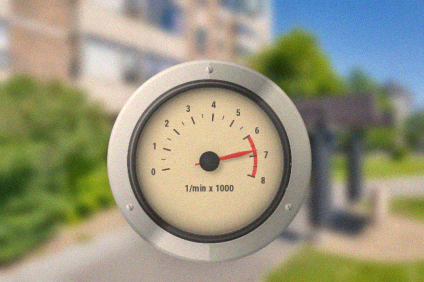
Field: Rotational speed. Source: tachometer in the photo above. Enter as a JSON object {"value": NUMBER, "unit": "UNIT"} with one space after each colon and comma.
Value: {"value": 6750, "unit": "rpm"}
